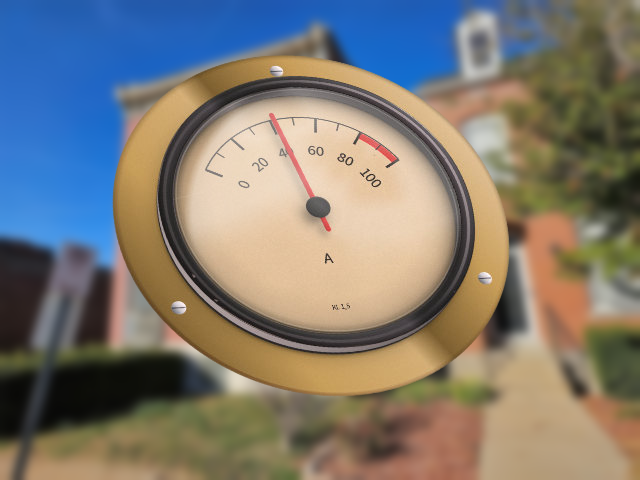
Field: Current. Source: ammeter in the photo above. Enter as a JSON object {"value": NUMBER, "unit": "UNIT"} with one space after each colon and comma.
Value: {"value": 40, "unit": "A"}
